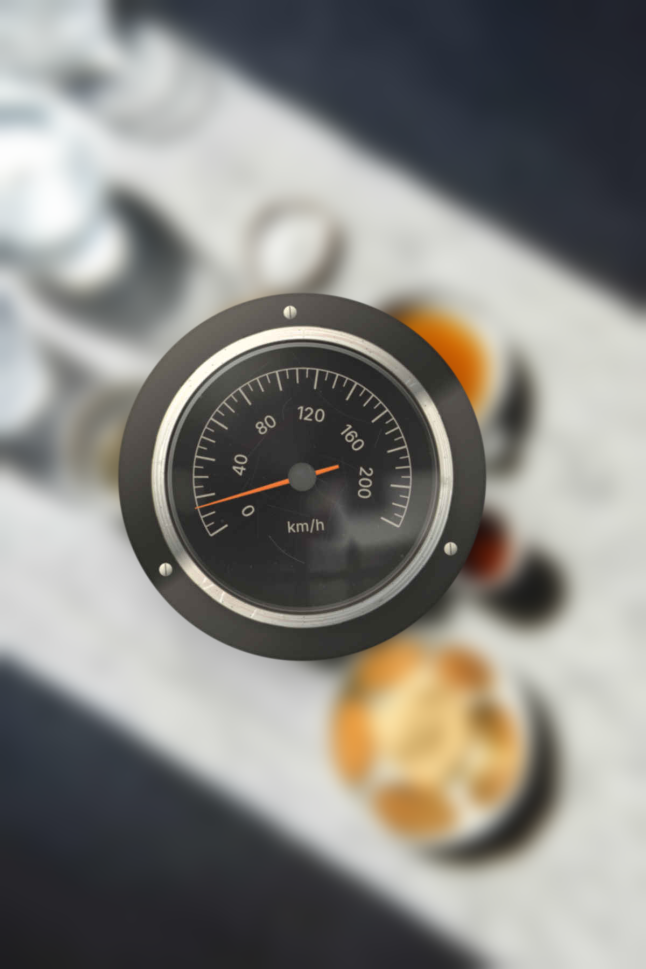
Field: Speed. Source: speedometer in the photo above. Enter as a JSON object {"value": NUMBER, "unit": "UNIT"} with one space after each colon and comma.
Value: {"value": 15, "unit": "km/h"}
